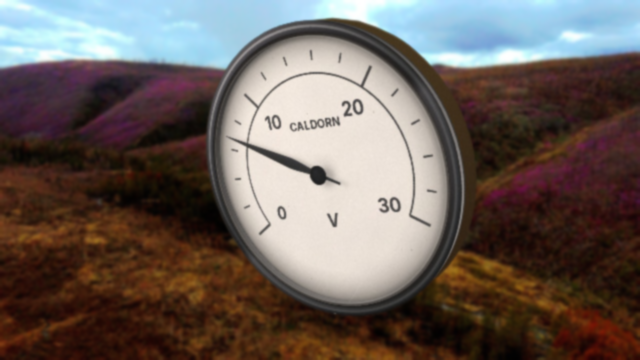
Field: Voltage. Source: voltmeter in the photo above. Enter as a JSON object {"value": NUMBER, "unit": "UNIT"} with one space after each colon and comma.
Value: {"value": 7, "unit": "V"}
